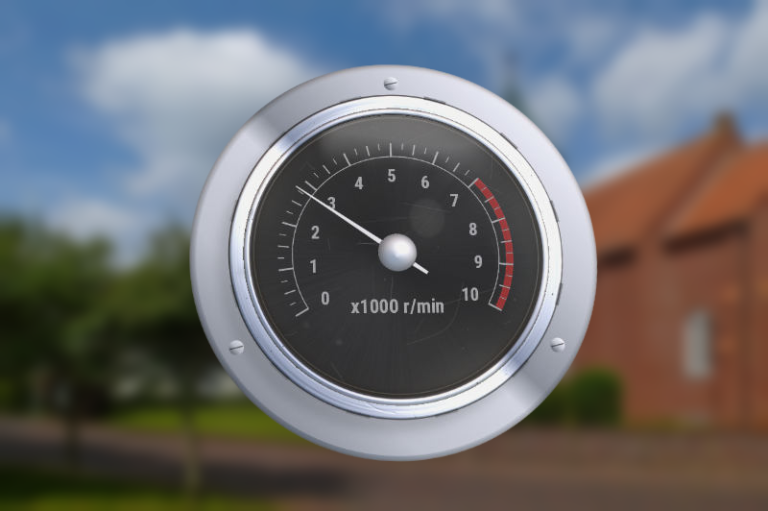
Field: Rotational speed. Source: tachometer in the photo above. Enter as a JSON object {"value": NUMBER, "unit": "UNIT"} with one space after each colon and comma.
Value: {"value": 2750, "unit": "rpm"}
